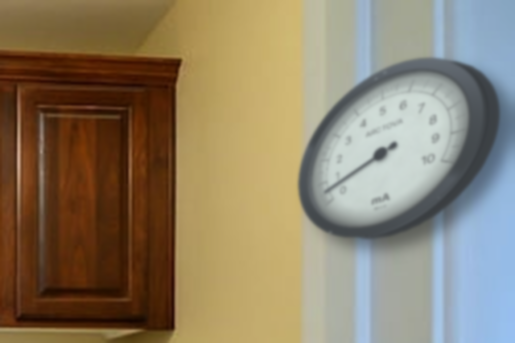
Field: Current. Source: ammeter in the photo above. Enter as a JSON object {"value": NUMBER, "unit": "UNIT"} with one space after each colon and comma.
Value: {"value": 0.5, "unit": "mA"}
